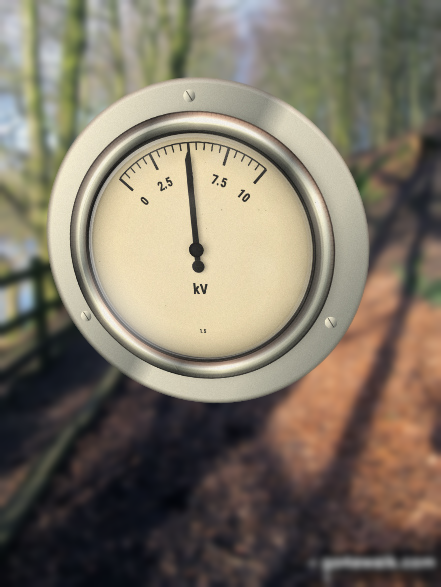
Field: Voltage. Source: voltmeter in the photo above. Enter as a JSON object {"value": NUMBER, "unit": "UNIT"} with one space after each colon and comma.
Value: {"value": 5, "unit": "kV"}
